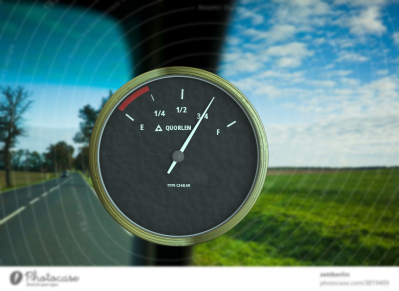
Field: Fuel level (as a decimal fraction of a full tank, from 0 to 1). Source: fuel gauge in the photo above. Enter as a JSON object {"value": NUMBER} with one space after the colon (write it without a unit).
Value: {"value": 0.75}
